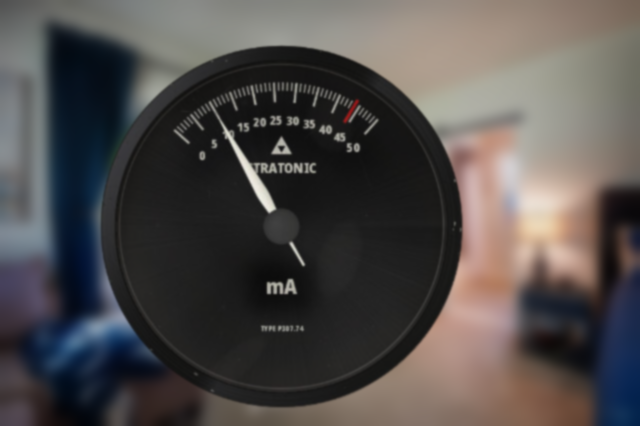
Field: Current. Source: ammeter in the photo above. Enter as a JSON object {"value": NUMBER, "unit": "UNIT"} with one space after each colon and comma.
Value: {"value": 10, "unit": "mA"}
